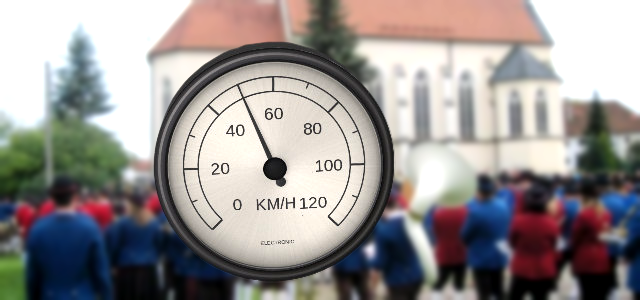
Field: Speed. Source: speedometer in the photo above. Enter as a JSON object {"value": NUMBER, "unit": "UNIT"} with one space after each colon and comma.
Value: {"value": 50, "unit": "km/h"}
